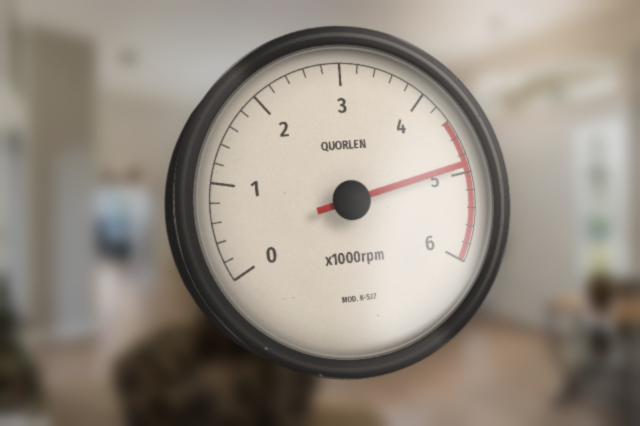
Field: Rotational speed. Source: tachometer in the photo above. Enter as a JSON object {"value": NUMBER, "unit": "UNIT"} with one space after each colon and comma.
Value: {"value": 4900, "unit": "rpm"}
